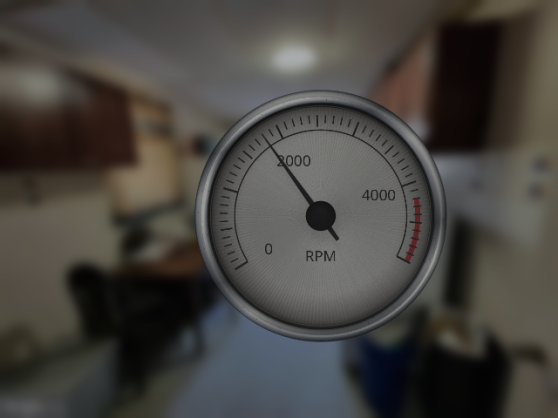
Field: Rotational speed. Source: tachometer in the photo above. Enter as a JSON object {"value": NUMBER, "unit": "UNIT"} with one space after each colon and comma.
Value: {"value": 1800, "unit": "rpm"}
